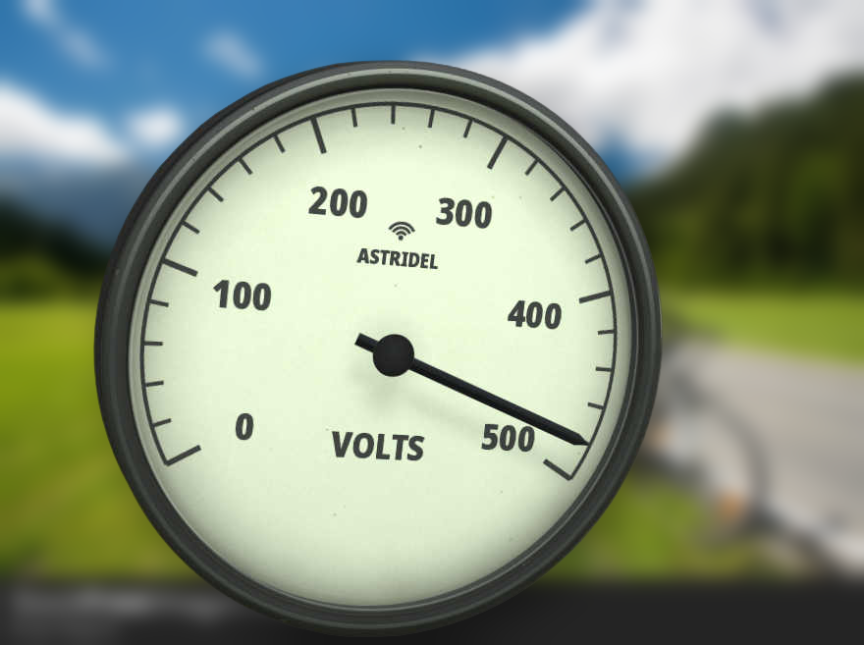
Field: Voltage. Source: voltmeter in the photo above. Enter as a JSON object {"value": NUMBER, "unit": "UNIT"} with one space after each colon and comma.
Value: {"value": 480, "unit": "V"}
